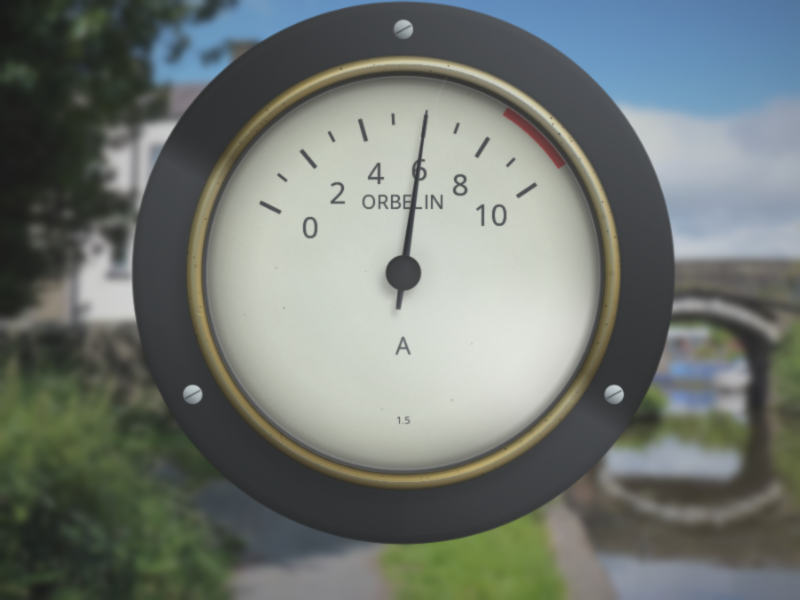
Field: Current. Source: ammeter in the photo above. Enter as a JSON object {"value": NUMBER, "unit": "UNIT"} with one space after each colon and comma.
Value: {"value": 6, "unit": "A"}
